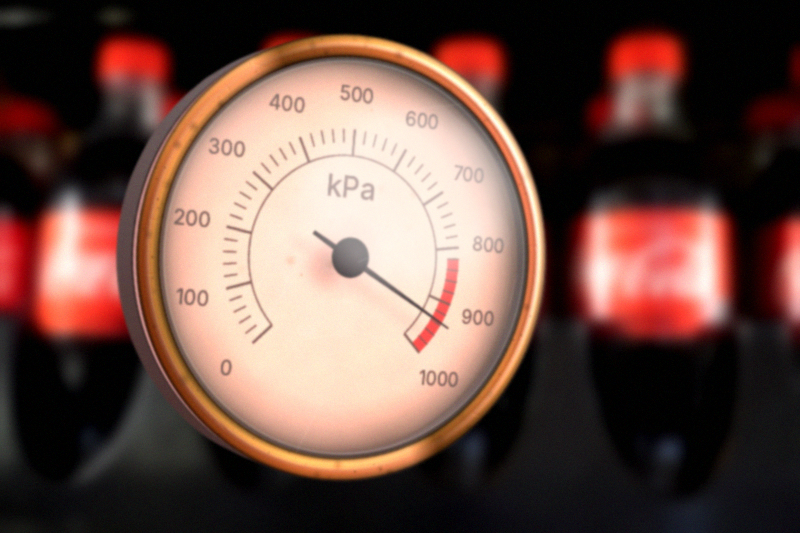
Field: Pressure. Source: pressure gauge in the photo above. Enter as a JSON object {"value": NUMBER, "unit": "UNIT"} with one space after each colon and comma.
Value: {"value": 940, "unit": "kPa"}
